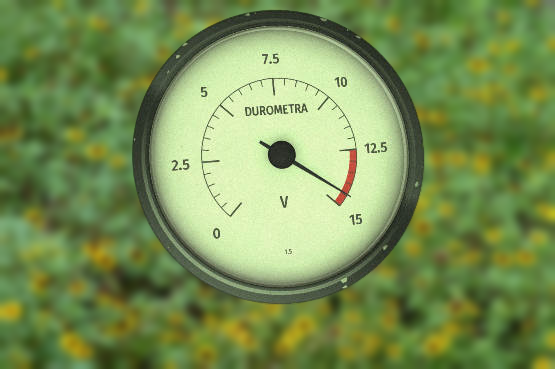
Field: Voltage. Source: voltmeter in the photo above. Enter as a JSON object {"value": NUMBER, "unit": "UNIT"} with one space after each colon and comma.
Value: {"value": 14.5, "unit": "V"}
